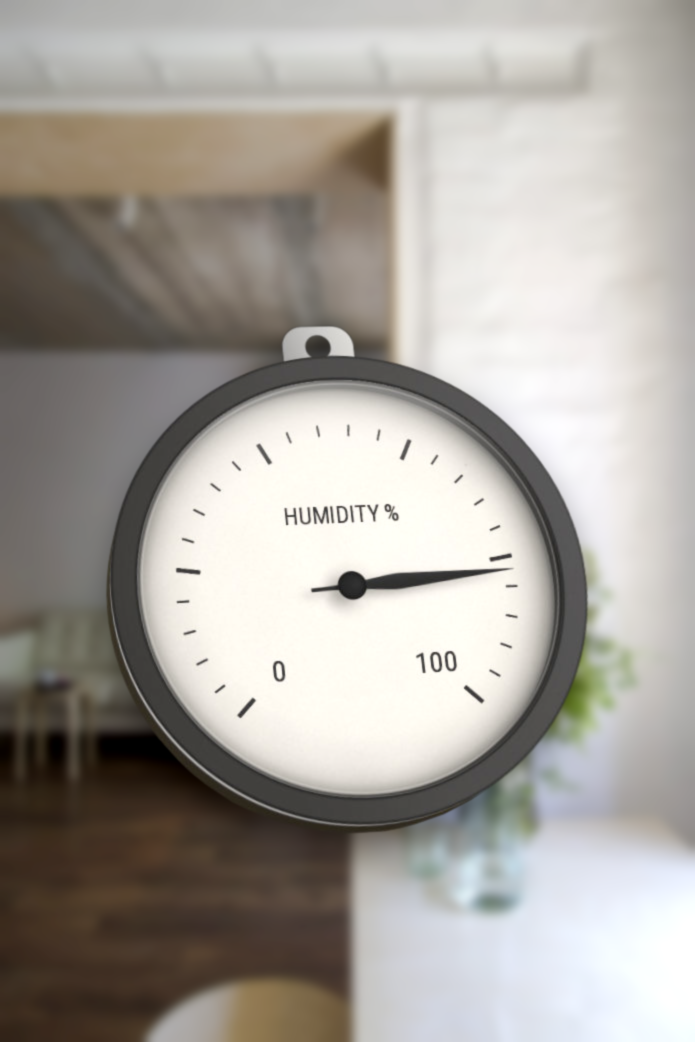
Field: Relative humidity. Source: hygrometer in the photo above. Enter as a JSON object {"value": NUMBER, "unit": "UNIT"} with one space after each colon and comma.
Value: {"value": 82, "unit": "%"}
